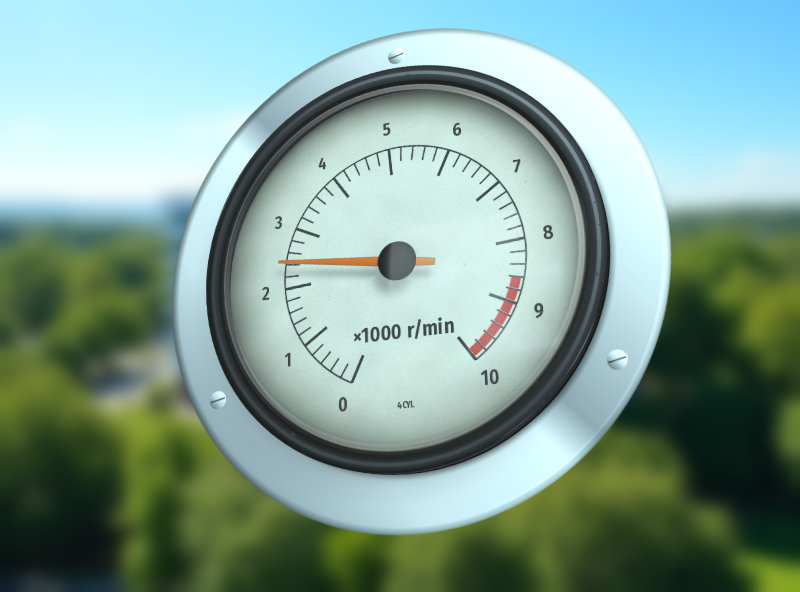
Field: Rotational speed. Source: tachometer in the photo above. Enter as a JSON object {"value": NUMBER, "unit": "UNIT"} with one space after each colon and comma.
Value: {"value": 2400, "unit": "rpm"}
